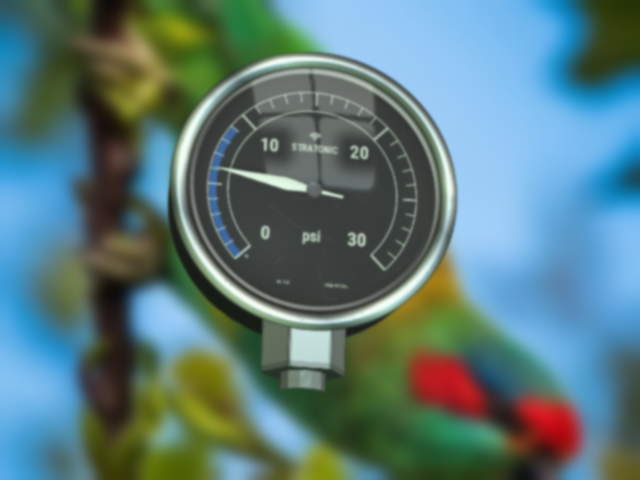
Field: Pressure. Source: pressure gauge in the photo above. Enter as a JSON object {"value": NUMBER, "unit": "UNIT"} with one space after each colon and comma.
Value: {"value": 6, "unit": "psi"}
